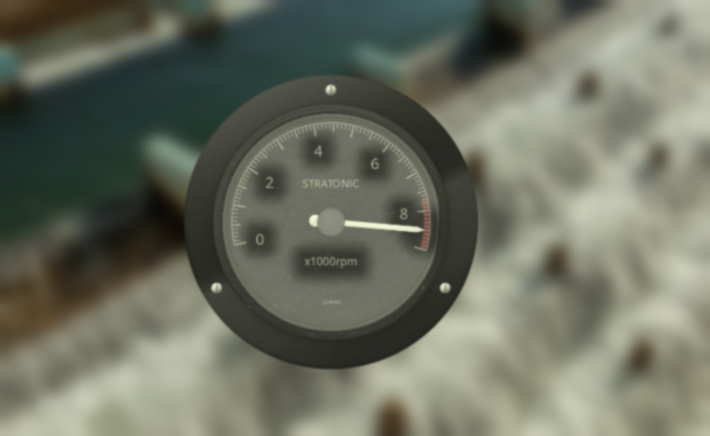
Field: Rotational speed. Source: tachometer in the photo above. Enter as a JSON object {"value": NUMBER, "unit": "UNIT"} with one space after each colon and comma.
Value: {"value": 8500, "unit": "rpm"}
